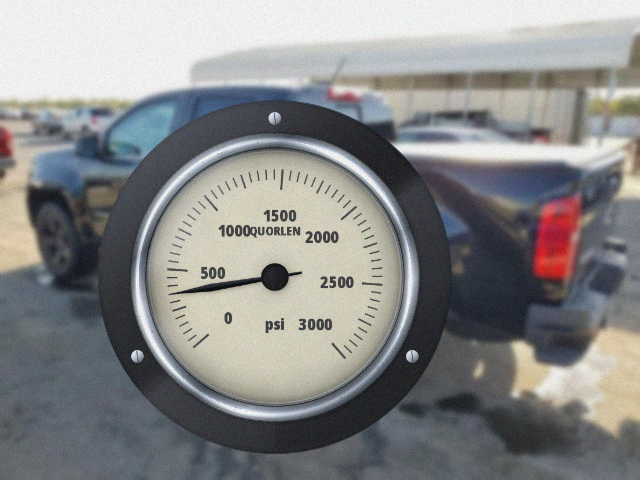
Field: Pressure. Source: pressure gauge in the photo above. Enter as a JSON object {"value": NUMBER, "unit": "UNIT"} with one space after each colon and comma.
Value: {"value": 350, "unit": "psi"}
